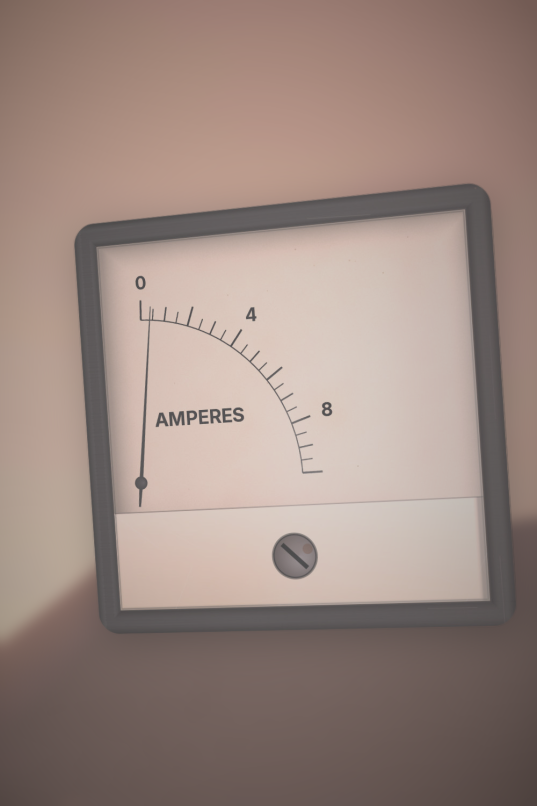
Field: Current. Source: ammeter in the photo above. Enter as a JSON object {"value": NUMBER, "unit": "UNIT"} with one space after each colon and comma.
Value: {"value": 0.5, "unit": "A"}
